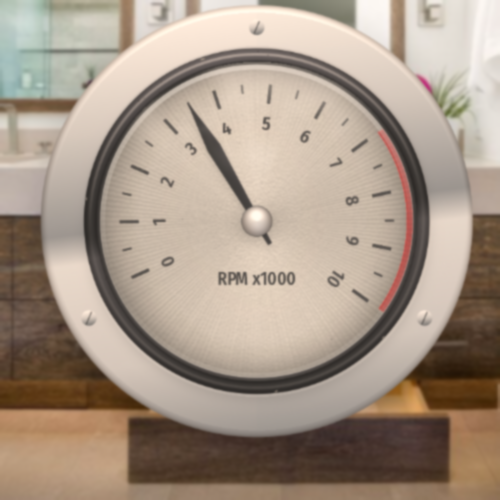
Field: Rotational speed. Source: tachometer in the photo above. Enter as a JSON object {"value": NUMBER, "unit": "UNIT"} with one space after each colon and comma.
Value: {"value": 3500, "unit": "rpm"}
